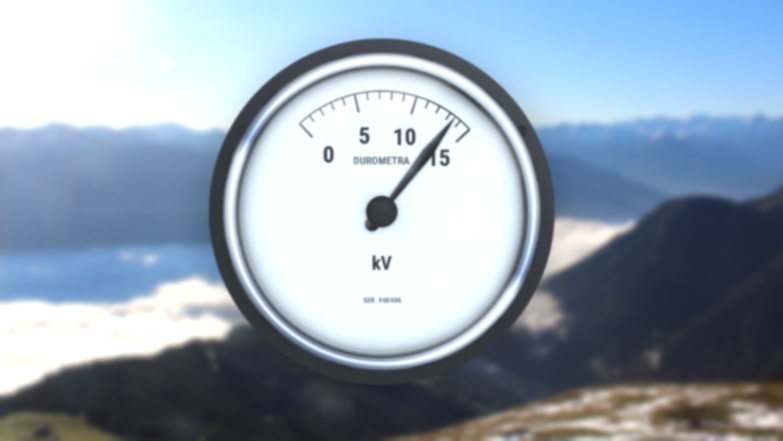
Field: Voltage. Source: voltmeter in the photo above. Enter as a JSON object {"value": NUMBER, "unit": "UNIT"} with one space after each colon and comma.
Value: {"value": 13.5, "unit": "kV"}
